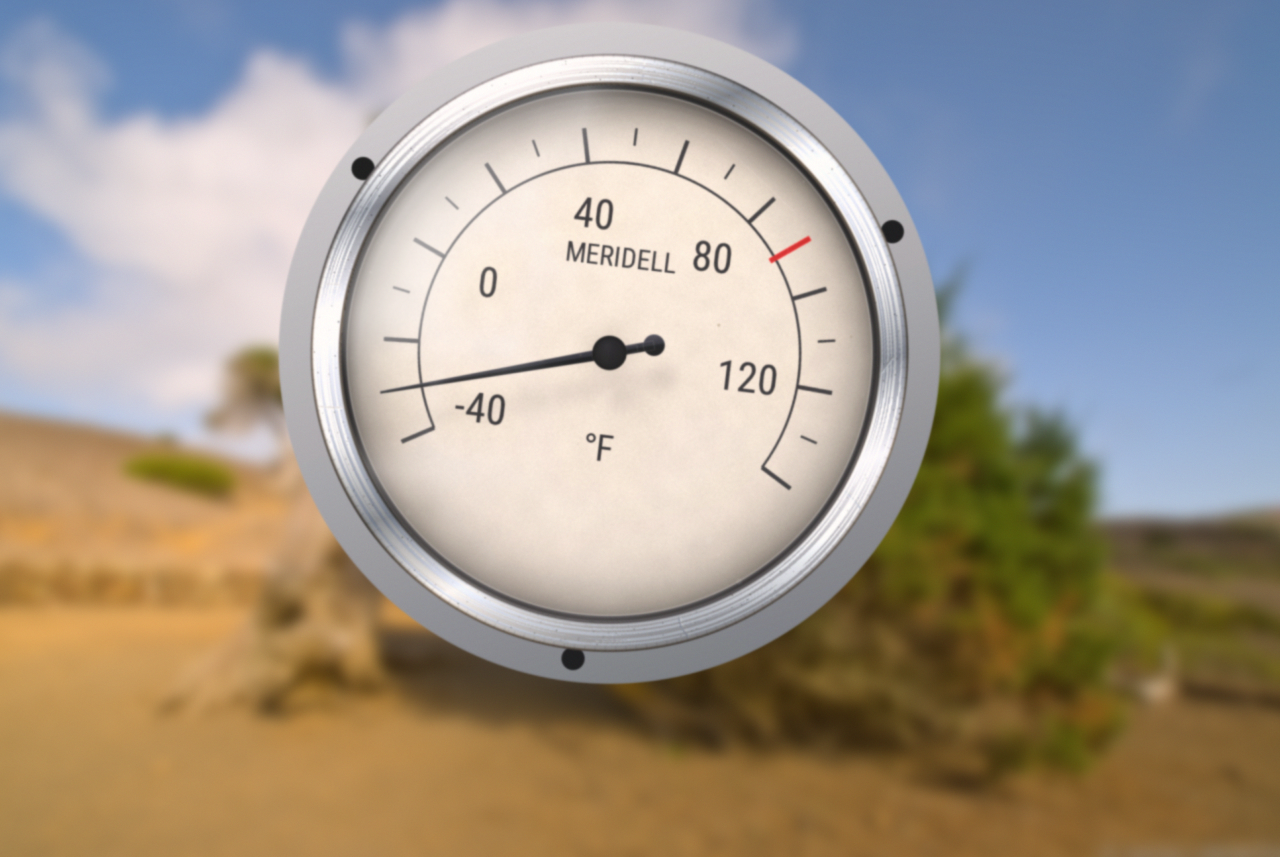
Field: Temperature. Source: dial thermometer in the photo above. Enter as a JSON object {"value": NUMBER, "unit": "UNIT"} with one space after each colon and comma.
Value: {"value": -30, "unit": "°F"}
